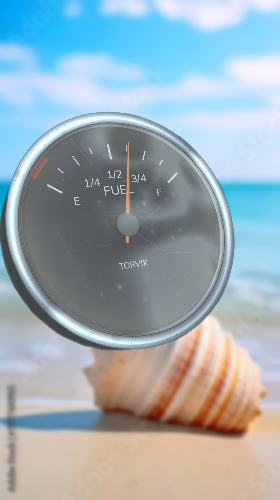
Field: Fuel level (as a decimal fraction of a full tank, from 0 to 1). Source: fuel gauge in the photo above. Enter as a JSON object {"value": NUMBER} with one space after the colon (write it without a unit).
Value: {"value": 0.625}
